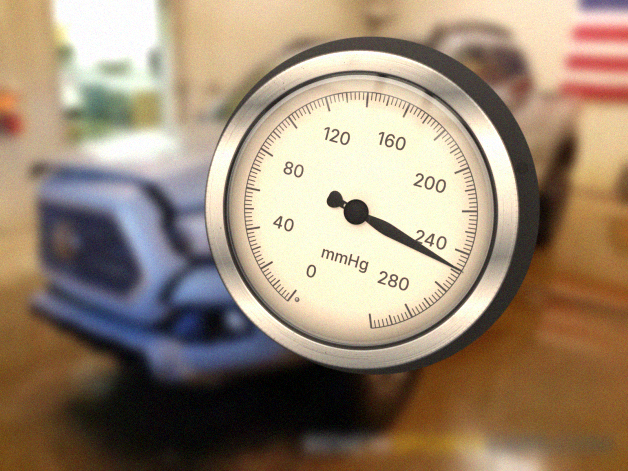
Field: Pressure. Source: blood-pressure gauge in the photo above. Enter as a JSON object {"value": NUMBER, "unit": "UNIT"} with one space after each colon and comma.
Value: {"value": 248, "unit": "mmHg"}
